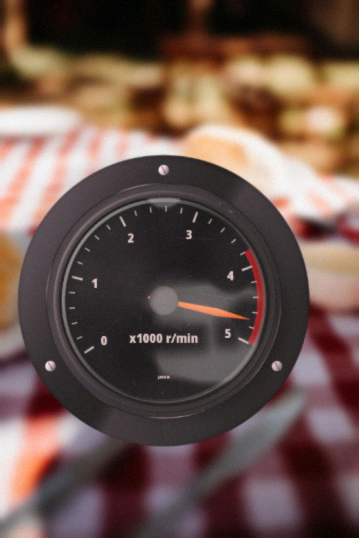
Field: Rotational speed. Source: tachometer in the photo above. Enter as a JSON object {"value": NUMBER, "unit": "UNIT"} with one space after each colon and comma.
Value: {"value": 4700, "unit": "rpm"}
